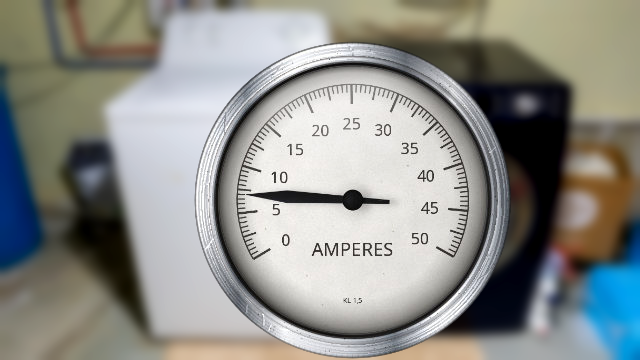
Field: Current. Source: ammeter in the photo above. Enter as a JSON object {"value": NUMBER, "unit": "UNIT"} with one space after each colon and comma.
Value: {"value": 7, "unit": "A"}
